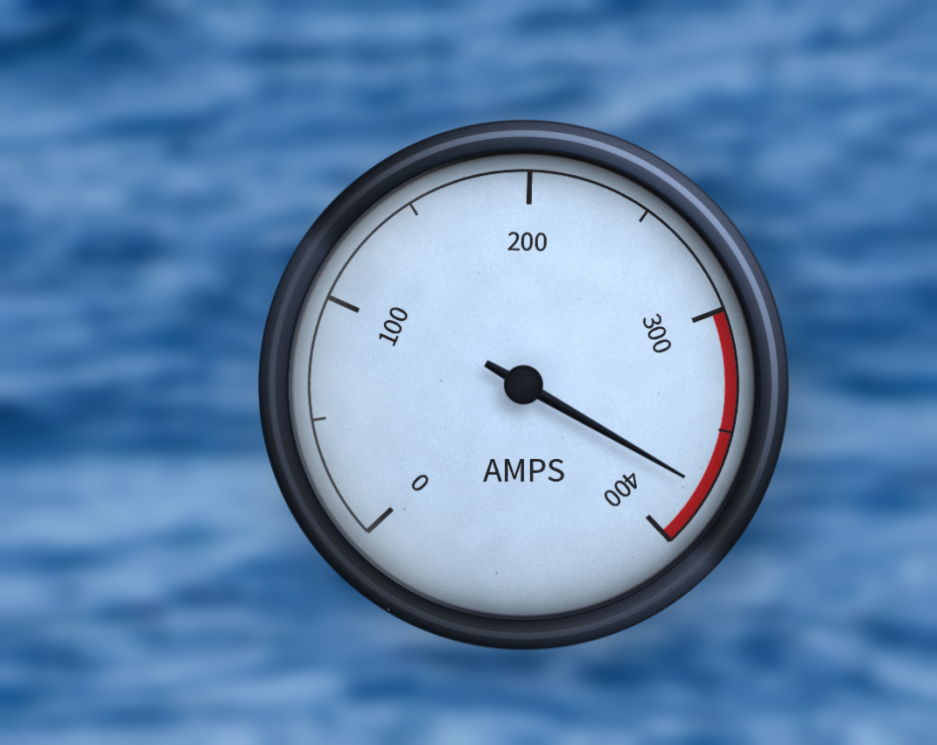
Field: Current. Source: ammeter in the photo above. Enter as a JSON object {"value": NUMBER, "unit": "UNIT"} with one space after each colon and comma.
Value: {"value": 375, "unit": "A"}
